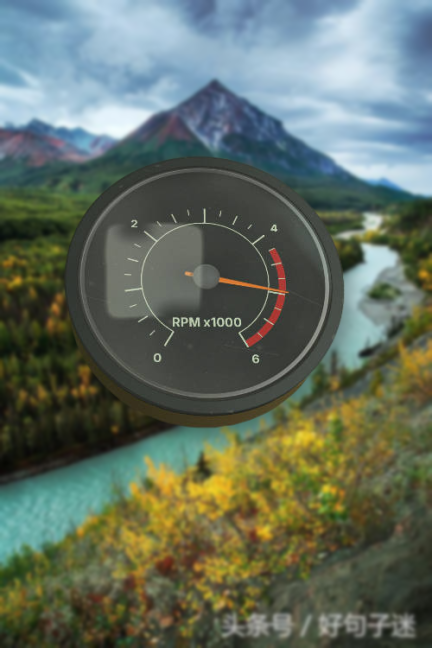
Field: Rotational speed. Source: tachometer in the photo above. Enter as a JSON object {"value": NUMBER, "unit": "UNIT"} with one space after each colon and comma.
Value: {"value": 5000, "unit": "rpm"}
